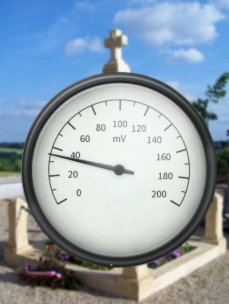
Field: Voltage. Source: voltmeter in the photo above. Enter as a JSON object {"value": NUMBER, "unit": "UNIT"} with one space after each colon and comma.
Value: {"value": 35, "unit": "mV"}
